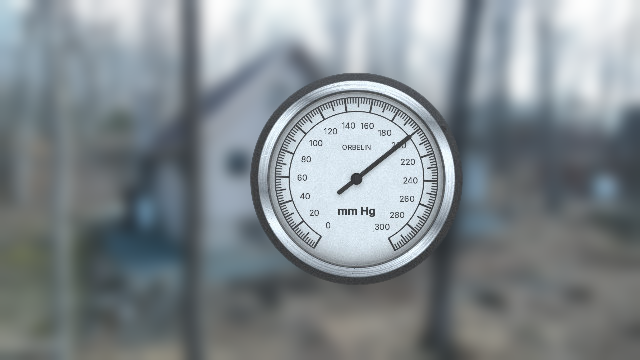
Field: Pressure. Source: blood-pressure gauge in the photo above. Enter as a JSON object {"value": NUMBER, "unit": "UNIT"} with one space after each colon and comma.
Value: {"value": 200, "unit": "mmHg"}
